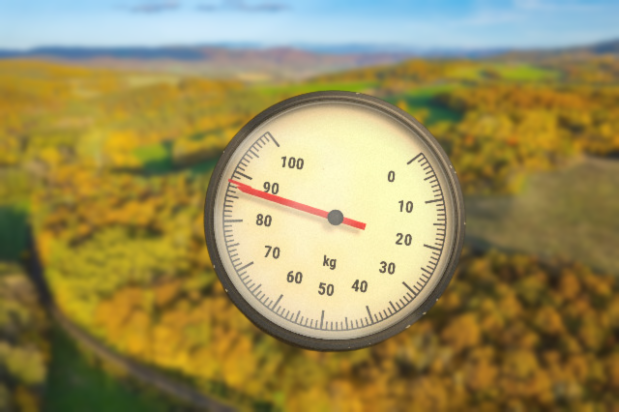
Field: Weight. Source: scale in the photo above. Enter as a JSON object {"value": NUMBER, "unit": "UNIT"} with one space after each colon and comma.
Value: {"value": 87, "unit": "kg"}
